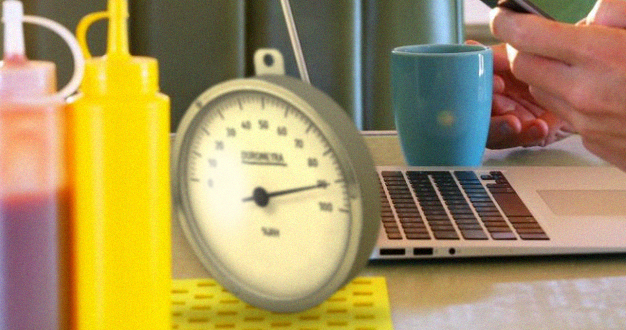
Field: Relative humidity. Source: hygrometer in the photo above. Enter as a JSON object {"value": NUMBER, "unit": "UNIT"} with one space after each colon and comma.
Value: {"value": 90, "unit": "%"}
